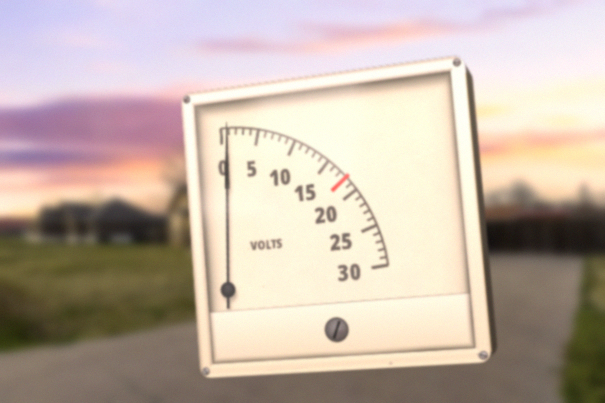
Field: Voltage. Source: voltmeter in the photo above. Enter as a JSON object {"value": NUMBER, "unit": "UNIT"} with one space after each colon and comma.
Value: {"value": 1, "unit": "V"}
